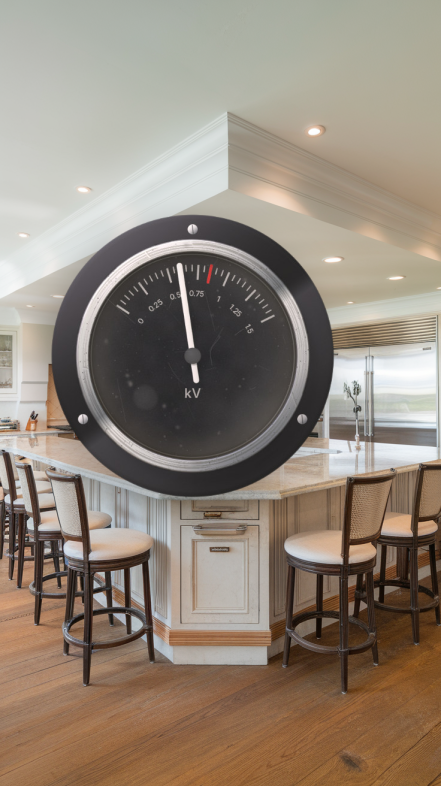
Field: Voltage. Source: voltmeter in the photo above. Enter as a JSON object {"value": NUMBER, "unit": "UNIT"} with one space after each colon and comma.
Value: {"value": 0.6, "unit": "kV"}
